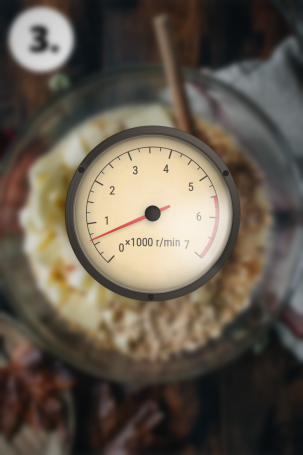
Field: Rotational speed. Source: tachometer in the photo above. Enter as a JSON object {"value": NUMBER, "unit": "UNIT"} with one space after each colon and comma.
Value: {"value": 625, "unit": "rpm"}
